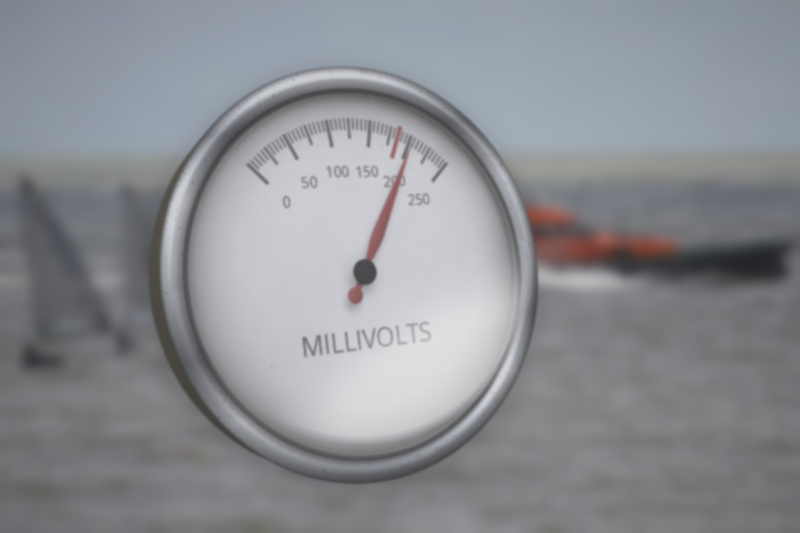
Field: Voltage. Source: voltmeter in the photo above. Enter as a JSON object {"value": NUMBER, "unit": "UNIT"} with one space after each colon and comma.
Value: {"value": 200, "unit": "mV"}
